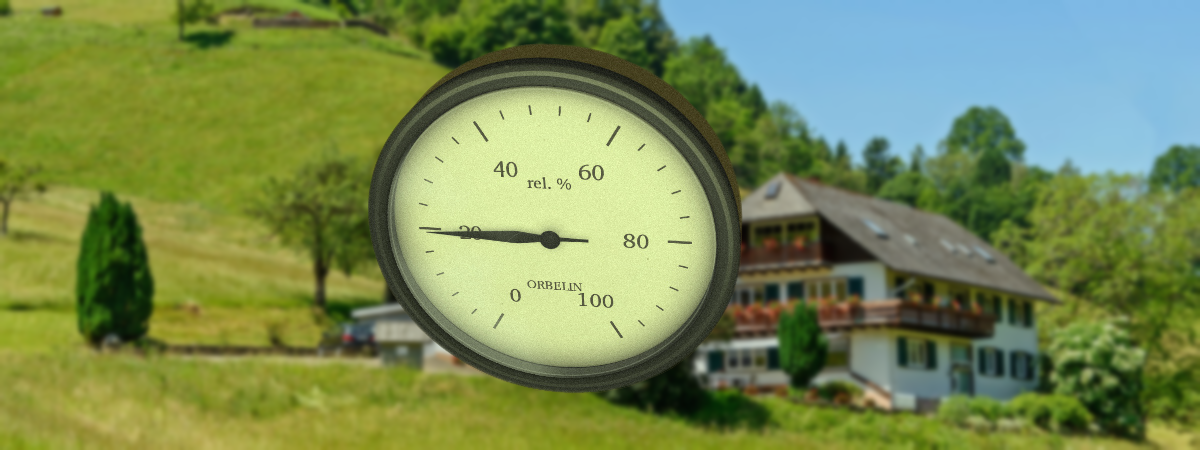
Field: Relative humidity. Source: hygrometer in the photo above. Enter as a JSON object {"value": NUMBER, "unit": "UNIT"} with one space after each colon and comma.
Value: {"value": 20, "unit": "%"}
